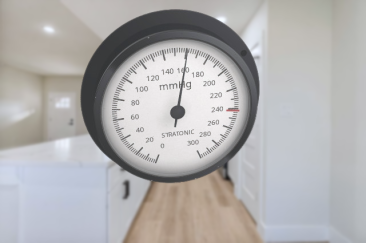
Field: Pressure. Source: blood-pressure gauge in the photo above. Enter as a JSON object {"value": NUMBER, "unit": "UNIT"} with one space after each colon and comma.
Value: {"value": 160, "unit": "mmHg"}
